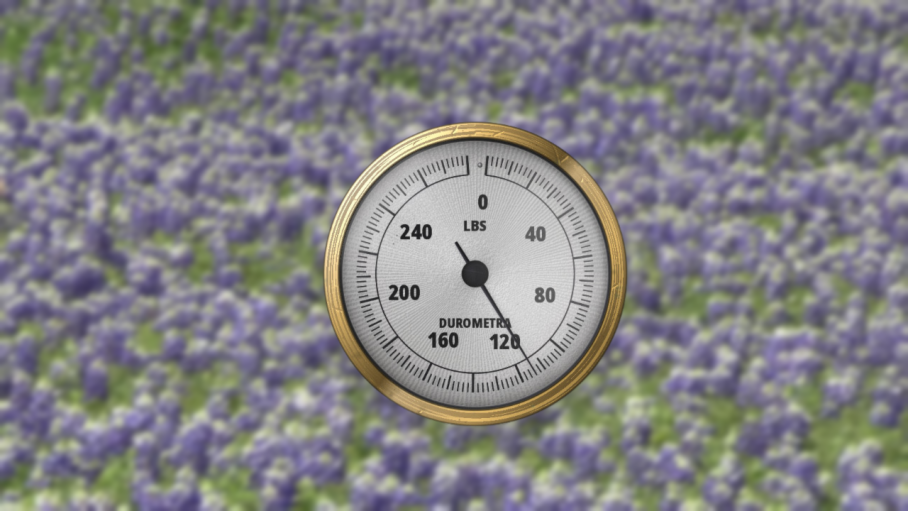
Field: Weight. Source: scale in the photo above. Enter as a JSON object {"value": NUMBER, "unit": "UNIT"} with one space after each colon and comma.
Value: {"value": 114, "unit": "lb"}
